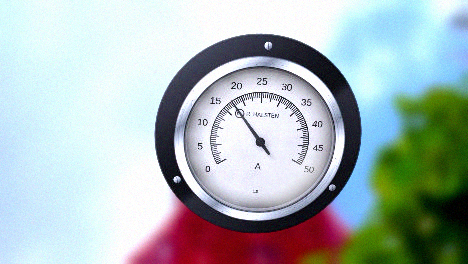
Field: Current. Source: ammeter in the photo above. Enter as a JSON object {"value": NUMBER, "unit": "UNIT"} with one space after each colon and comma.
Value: {"value": 17.5, "unit": "A"}
